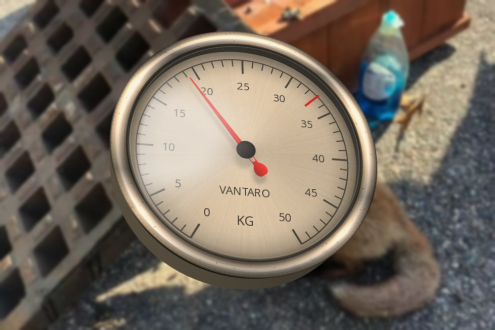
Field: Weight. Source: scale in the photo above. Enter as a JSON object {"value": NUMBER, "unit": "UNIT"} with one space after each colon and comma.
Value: {"value": 19, "unit": "kg"}
